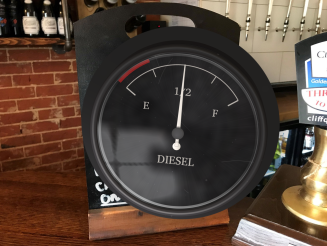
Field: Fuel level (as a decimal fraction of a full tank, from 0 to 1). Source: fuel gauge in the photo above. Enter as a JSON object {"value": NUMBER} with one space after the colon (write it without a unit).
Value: {"value": 0.5}
